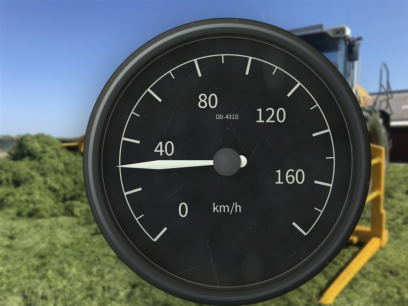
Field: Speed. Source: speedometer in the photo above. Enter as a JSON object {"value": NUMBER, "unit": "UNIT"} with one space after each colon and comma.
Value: {"value": 30, "unit": "km/h"}
